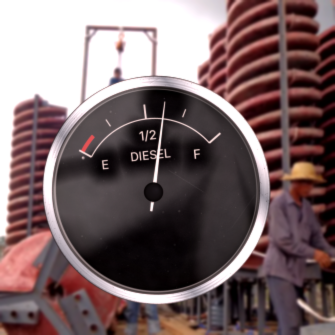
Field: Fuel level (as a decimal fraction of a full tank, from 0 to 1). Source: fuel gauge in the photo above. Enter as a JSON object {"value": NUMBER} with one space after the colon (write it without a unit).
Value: {"value": 0.625}
